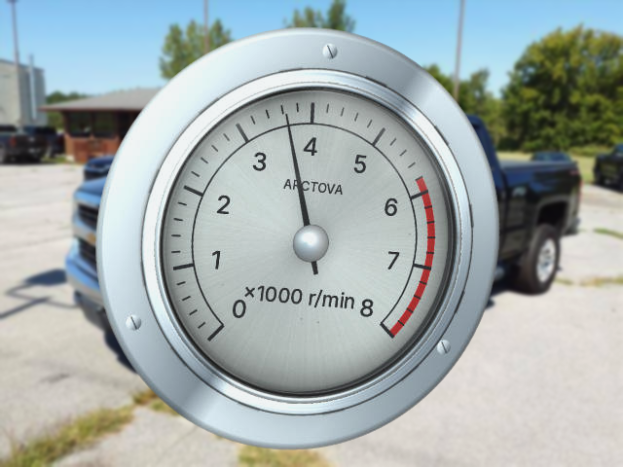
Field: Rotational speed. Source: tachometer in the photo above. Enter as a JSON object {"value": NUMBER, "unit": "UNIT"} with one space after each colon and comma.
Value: {"value": 3600, "unit": "rpm"}
